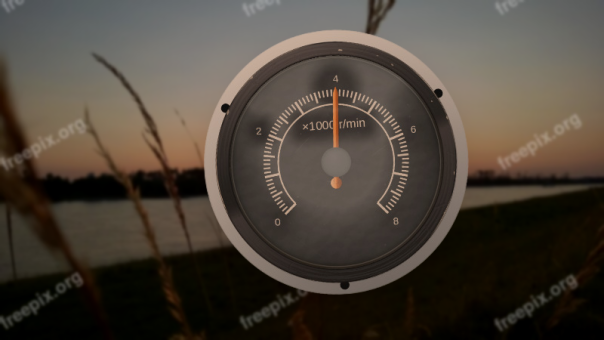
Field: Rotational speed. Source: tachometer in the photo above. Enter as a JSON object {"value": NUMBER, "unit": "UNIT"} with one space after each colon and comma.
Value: {"value": 4000, "unit": "rpm"}
